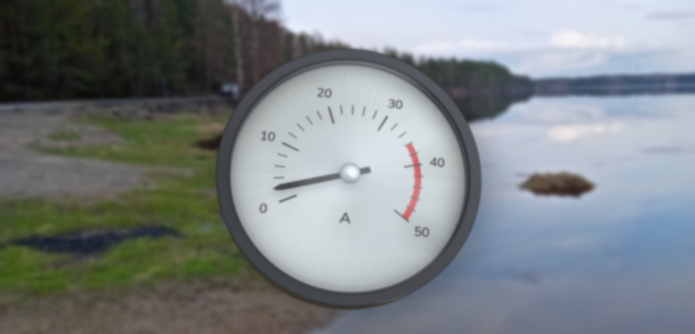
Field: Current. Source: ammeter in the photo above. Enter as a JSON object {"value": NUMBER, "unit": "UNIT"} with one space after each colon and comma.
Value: {"value": 2, "unit": "A"}
